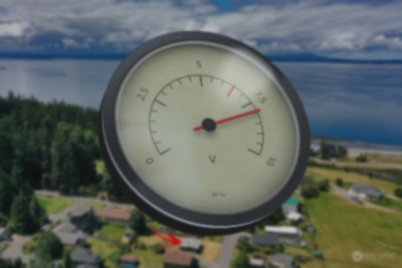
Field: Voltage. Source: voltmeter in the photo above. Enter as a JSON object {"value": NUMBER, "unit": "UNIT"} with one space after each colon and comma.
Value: {"value": 8, "unit": "V"}
